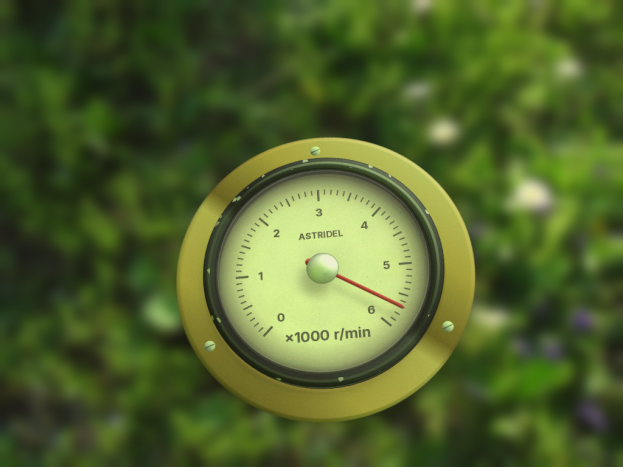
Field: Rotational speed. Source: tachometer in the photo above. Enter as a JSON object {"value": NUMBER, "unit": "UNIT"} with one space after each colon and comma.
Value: {"value": 5700, "unit": "rpm"}
